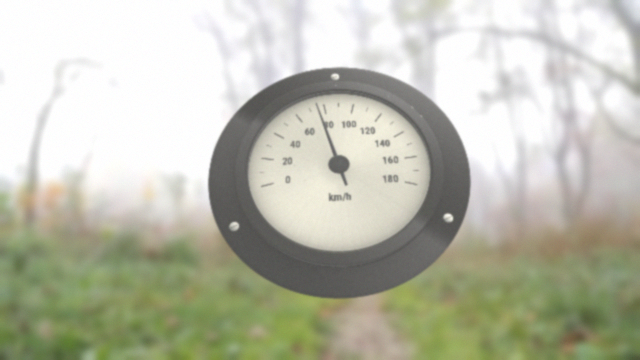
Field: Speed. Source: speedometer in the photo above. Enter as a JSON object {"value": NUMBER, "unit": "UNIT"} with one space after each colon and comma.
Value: {"value": 75, "unit": "km/h"}
